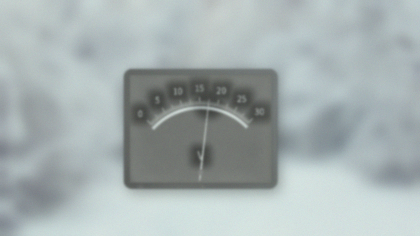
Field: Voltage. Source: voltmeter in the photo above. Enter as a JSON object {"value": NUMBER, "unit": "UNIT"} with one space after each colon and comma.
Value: {"value": 17.5, "unit": "V"}
